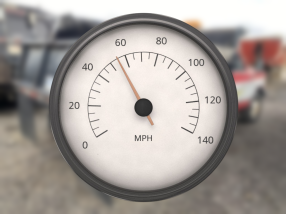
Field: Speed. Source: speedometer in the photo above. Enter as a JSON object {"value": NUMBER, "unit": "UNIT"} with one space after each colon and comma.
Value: {"value": 55, "unit": "mph"}
